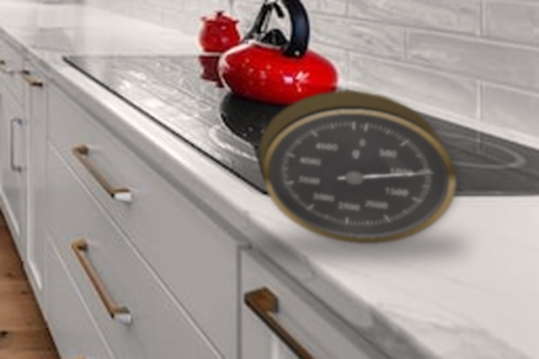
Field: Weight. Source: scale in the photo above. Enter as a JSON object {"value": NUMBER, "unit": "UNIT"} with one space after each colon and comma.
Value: {"value": 1000, "unit": "g"}
